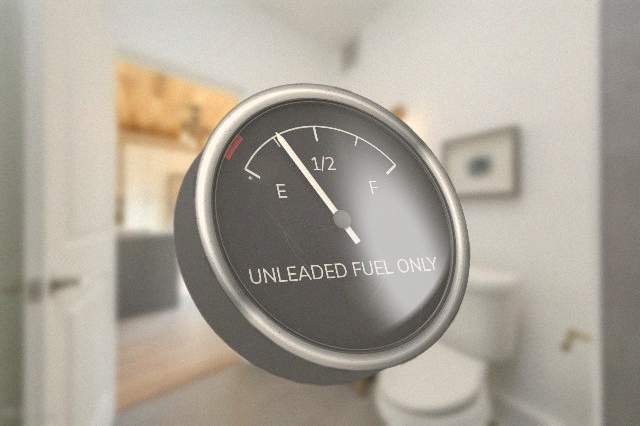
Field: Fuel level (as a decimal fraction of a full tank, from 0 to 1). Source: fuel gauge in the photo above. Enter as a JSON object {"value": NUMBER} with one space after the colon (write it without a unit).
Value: {"value": 0.25}
